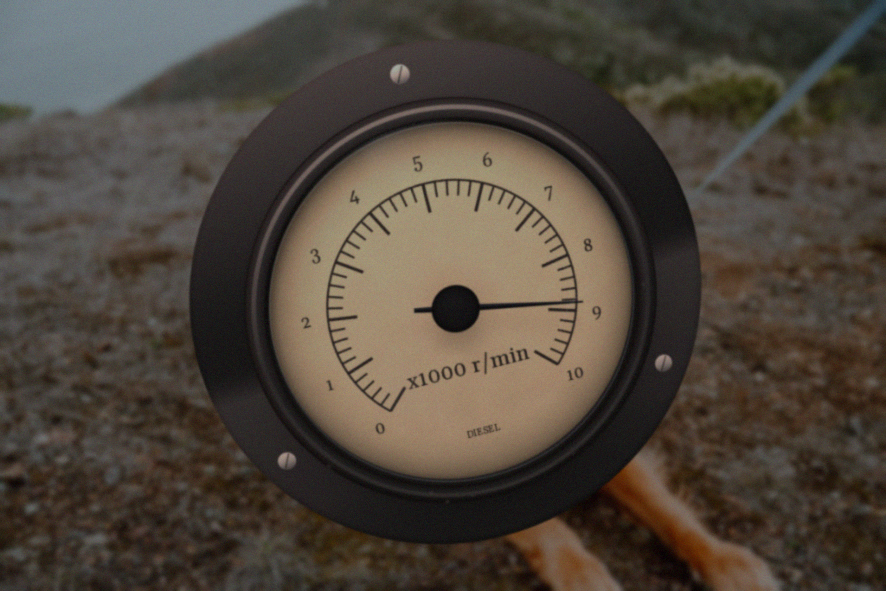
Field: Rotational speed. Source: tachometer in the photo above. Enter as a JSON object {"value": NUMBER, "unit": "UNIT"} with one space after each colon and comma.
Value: {"value": 8800, "unit": "rpm"}
